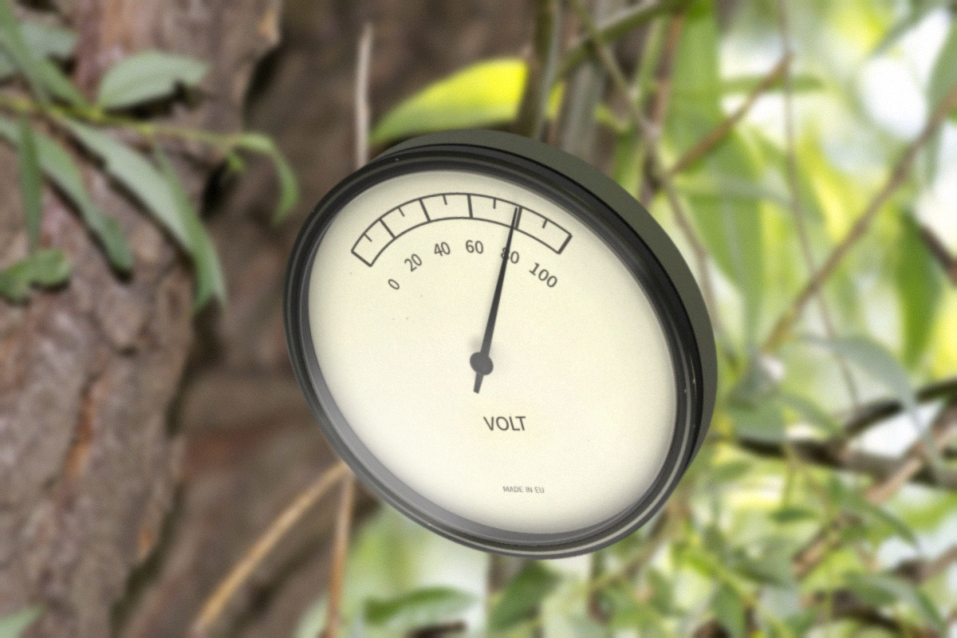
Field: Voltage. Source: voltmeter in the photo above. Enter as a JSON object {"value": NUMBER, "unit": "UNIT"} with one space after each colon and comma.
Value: {"value": 80, "unit": "V"}
